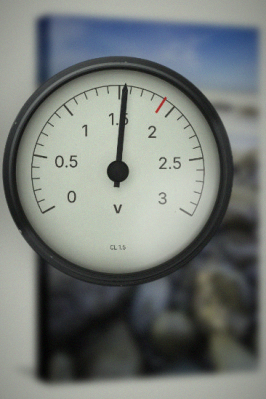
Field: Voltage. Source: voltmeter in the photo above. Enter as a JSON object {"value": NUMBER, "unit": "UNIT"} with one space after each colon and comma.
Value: {"value": 1.55, "unit": "V"}
